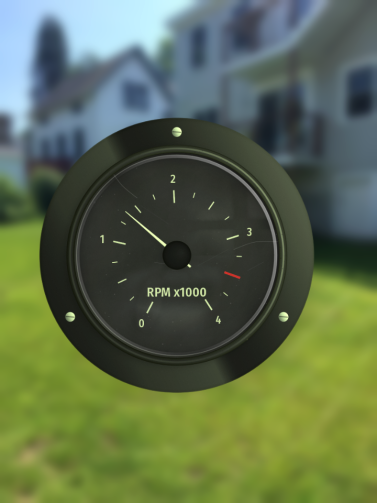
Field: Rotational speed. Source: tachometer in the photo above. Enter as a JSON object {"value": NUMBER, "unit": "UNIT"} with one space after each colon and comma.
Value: {"value": 1375, "unit": "rpm"}
